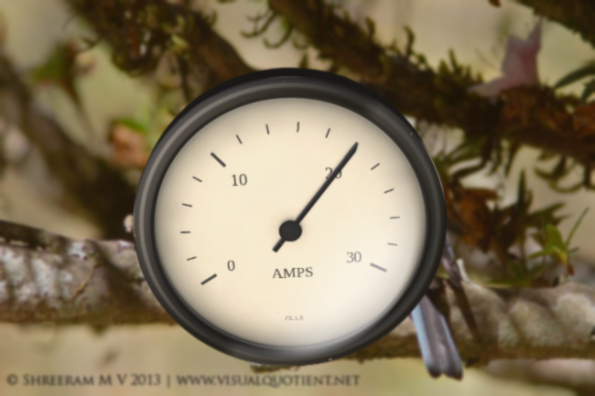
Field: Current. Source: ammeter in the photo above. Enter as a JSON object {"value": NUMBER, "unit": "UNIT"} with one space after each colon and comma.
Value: {"value": 20, "unit": "A"}
